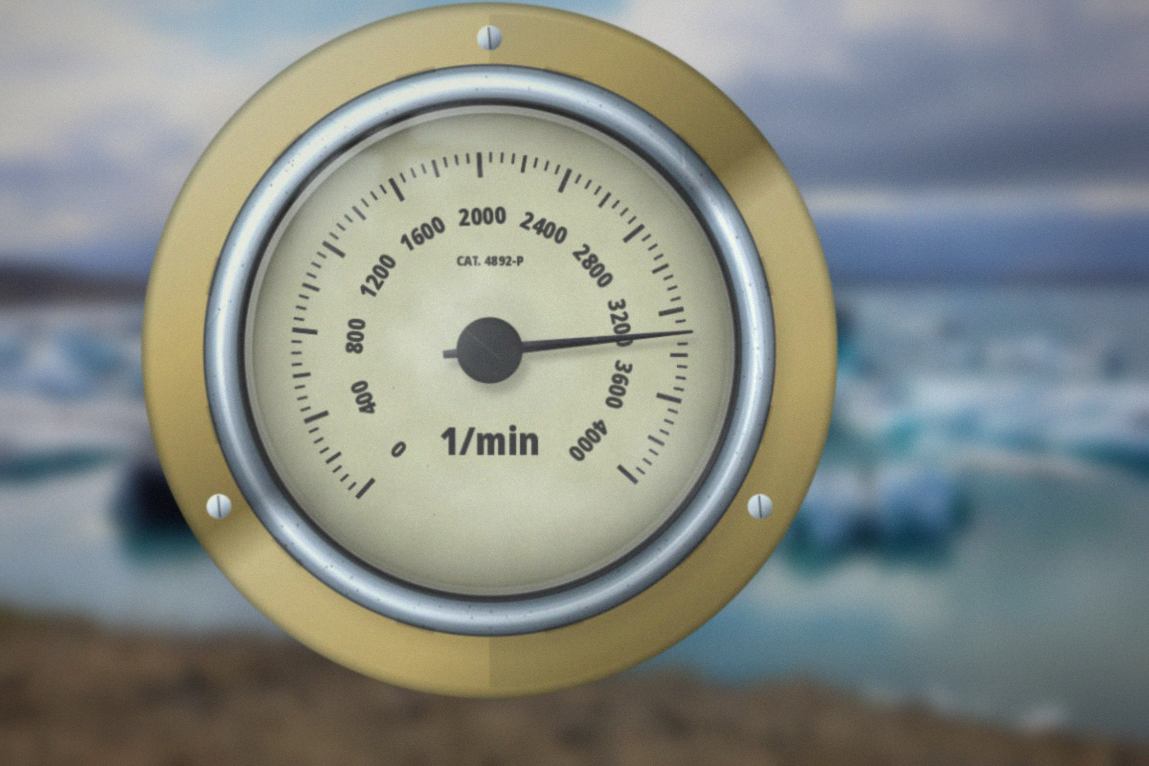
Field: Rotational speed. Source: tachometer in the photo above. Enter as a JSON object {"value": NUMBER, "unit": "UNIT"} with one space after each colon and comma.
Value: {"value": 3300, "unit": "rpm"}
